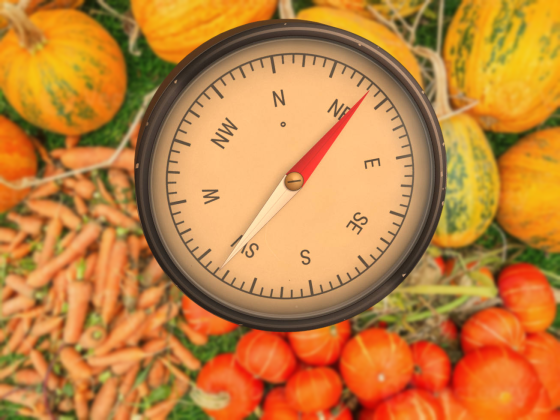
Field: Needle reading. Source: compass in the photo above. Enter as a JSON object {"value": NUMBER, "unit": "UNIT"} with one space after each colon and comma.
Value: {"value": 50, "unit": "°"}
